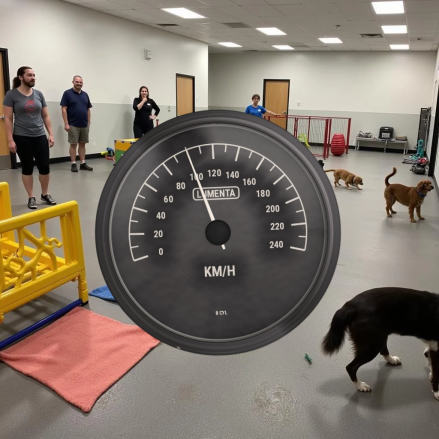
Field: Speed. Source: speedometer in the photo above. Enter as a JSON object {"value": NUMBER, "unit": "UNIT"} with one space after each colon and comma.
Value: {"value": 100, "unit": "km/h"}
